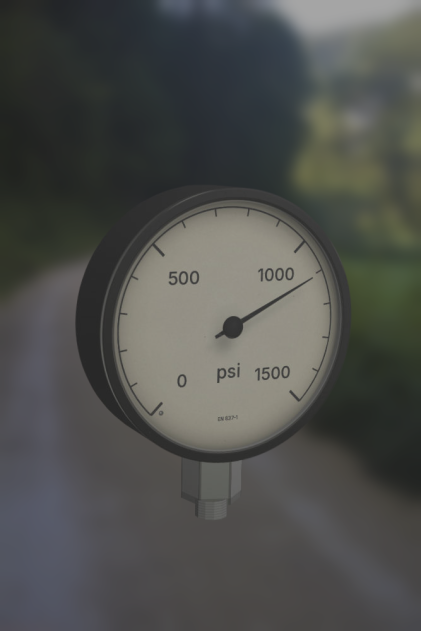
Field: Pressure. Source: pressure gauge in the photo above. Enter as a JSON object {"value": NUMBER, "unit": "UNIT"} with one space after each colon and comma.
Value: {"value": 1100, "unit": "psi"}
